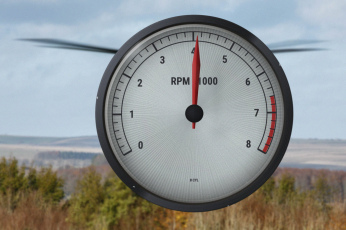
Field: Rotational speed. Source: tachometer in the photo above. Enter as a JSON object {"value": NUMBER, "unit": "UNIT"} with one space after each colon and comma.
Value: {"value": 4100, "unit": "rpm"}
